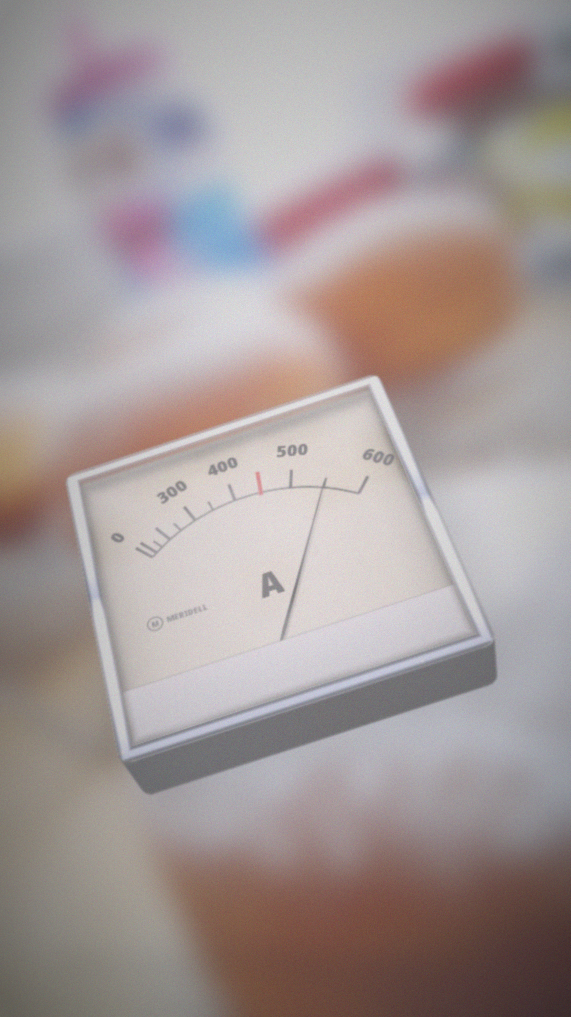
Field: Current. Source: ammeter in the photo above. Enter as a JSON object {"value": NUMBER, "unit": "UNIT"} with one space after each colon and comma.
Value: {"value": 550, "unit": "A"}
